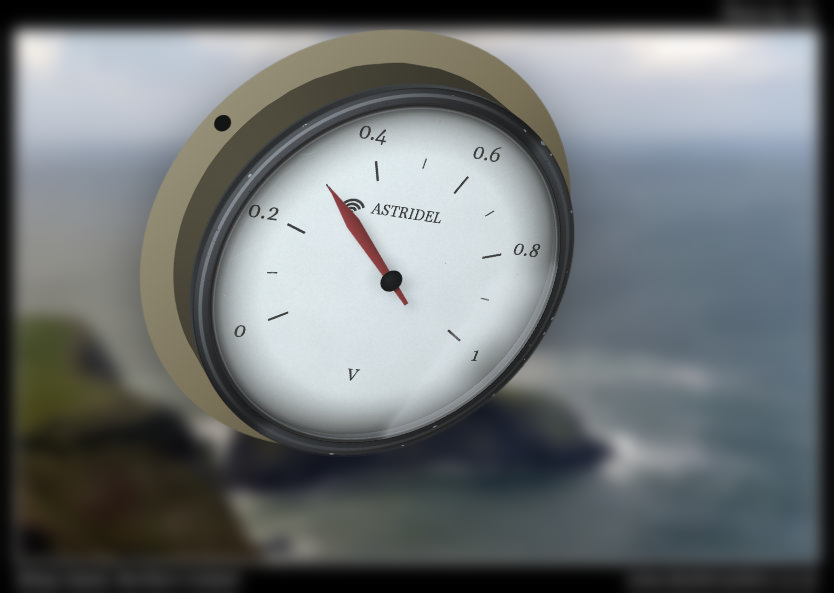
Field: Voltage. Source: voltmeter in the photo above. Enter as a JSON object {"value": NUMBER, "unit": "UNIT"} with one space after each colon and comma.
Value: {"value": 0.3, "unit": "V"}
